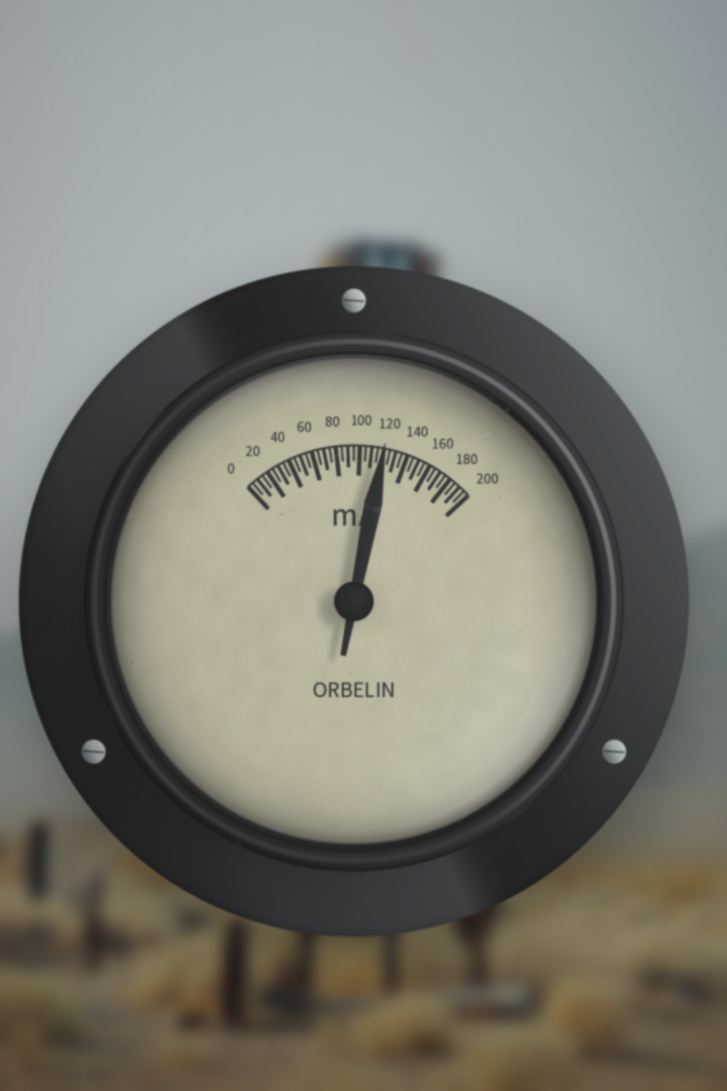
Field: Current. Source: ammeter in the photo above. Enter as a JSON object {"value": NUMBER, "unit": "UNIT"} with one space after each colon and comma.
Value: {"value": 120, "unit": "mA"}
